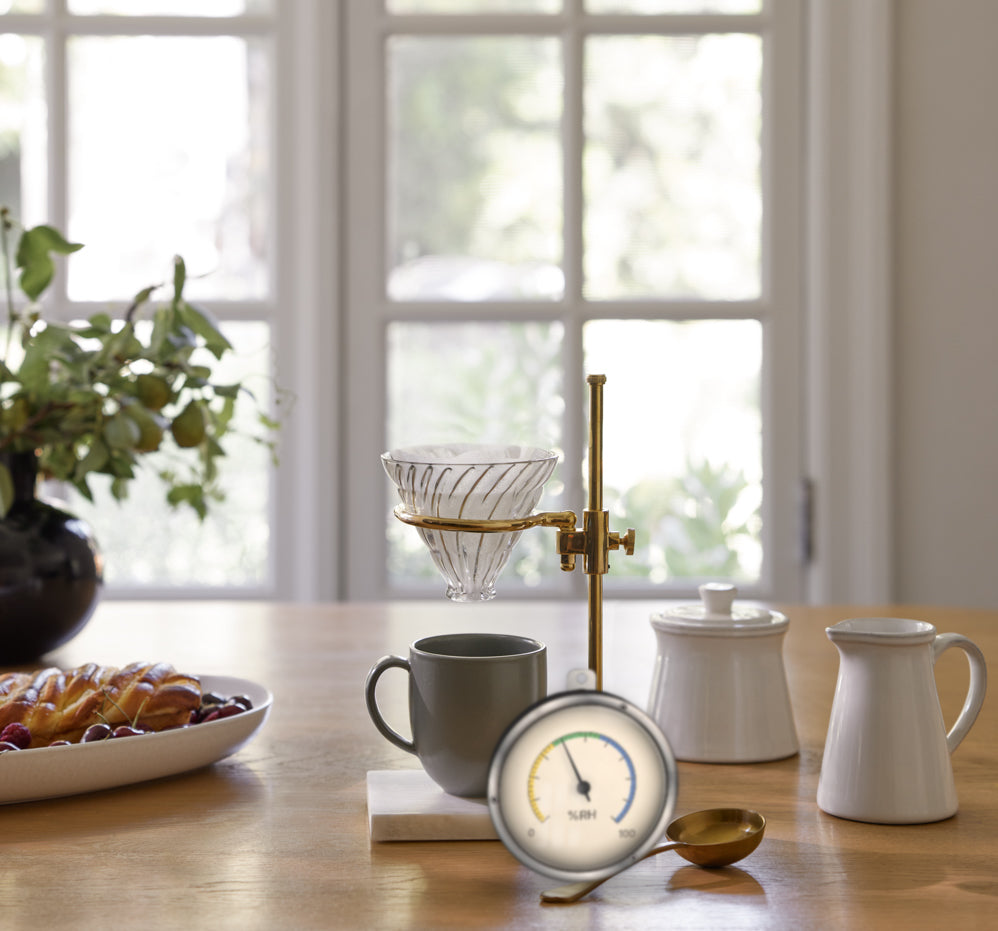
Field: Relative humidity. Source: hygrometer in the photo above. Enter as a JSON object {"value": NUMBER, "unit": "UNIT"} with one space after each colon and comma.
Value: {"value": 40, "unit": "%"}
